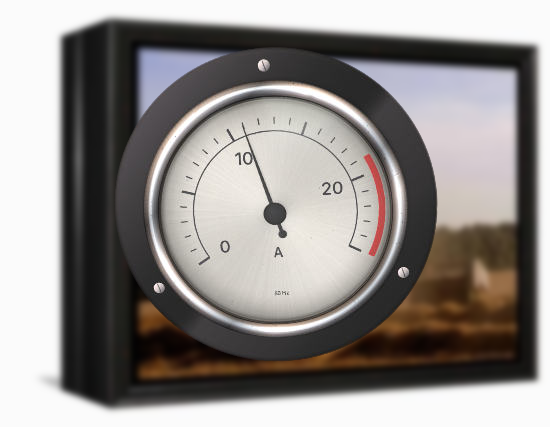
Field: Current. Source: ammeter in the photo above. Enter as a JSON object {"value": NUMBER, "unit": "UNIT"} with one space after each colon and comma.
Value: {"value": 11, "unit": "A"}
